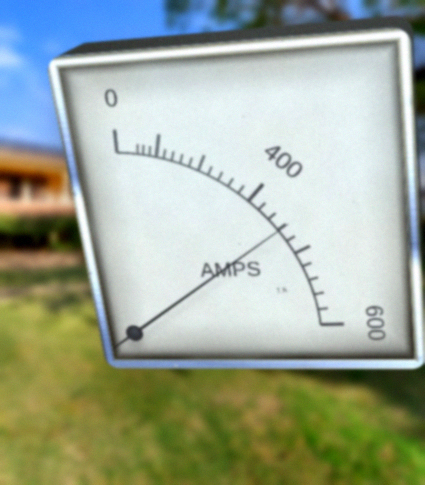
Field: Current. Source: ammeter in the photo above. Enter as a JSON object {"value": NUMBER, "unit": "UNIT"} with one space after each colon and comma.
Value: {"value": 460, "unit": "A"}
